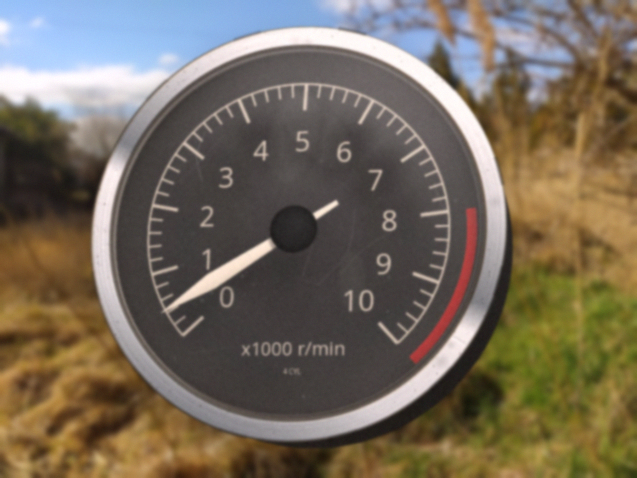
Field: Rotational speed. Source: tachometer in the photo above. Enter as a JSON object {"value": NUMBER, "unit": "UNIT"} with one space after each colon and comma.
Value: {"value": 400, "unit": "rpm"}
